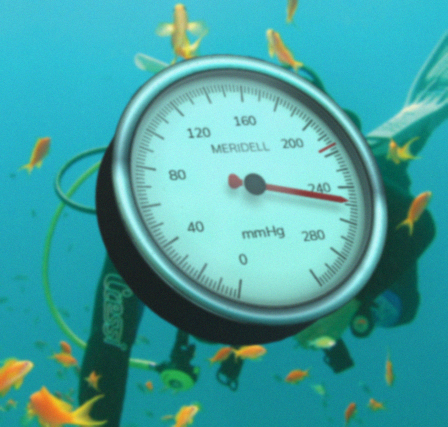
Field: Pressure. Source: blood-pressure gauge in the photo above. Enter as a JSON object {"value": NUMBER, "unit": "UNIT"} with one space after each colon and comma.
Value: {"value": 250, "unit": "mmHg"}
